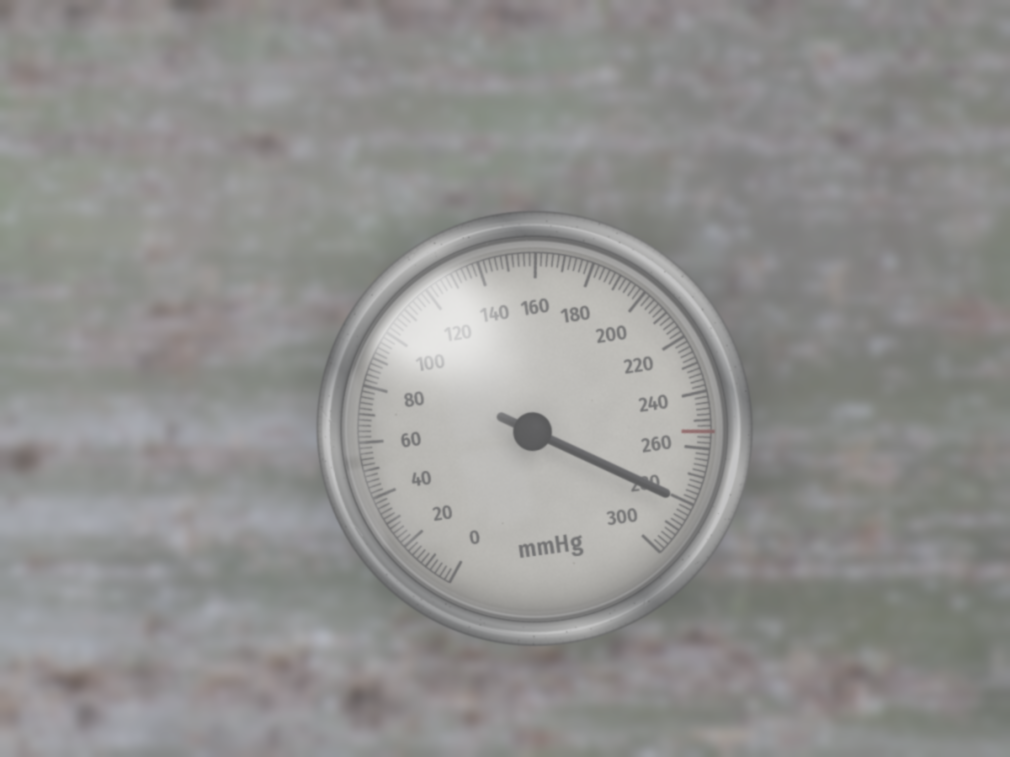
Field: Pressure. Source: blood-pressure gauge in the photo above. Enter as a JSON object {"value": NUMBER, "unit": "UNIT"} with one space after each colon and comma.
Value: {"value": 280, "unit": "mmHg"}
